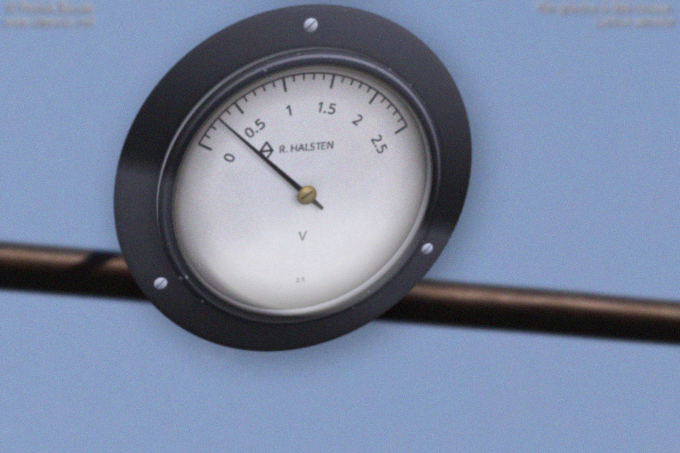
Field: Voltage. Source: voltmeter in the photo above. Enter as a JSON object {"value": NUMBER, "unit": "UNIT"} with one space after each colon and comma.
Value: {"value": 0.3, "unit": "V"}
